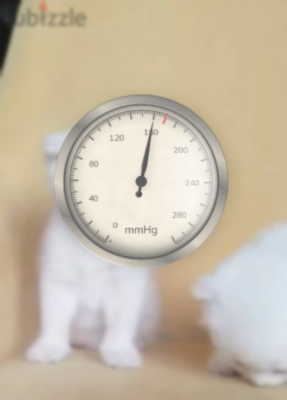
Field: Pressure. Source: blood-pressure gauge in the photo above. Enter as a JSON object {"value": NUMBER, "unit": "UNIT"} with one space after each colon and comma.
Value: {"value": 160, "unit": "mmHg"}
